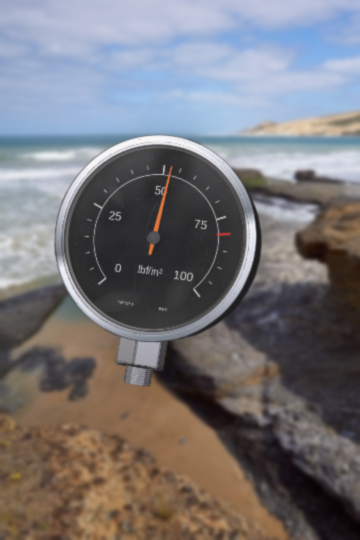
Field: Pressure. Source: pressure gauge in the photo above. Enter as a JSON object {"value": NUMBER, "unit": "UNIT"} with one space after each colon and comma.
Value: {"value": 52.5, "unit": "psi"}
